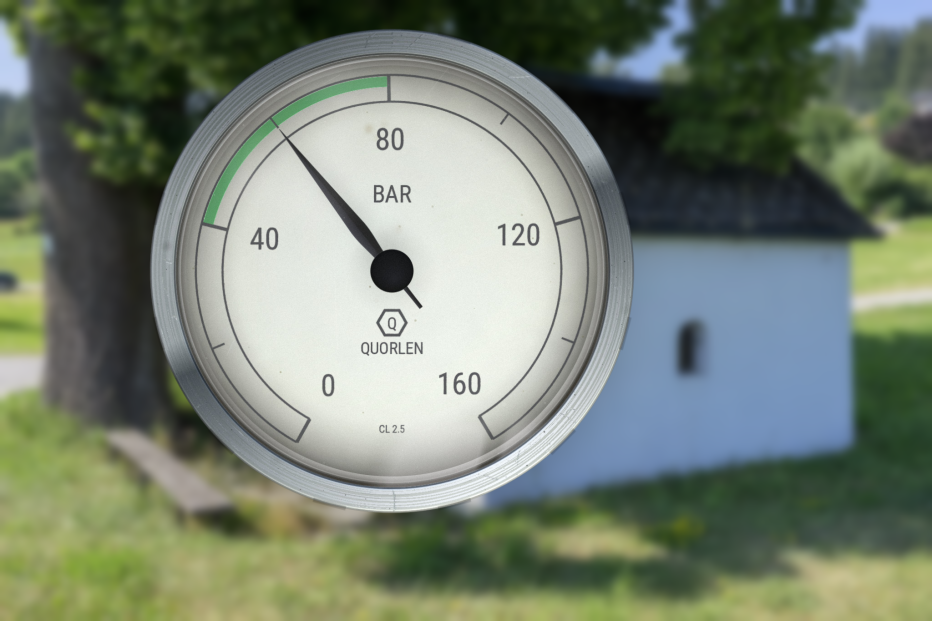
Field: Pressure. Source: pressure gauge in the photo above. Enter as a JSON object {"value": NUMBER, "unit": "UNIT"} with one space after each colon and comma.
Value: {"value": 60, "unit": "bar"}
